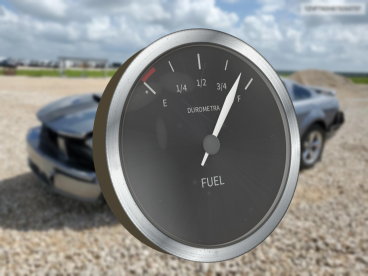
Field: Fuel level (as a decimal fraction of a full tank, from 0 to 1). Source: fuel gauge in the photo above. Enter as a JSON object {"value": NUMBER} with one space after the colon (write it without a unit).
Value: {"value": 0.875}
